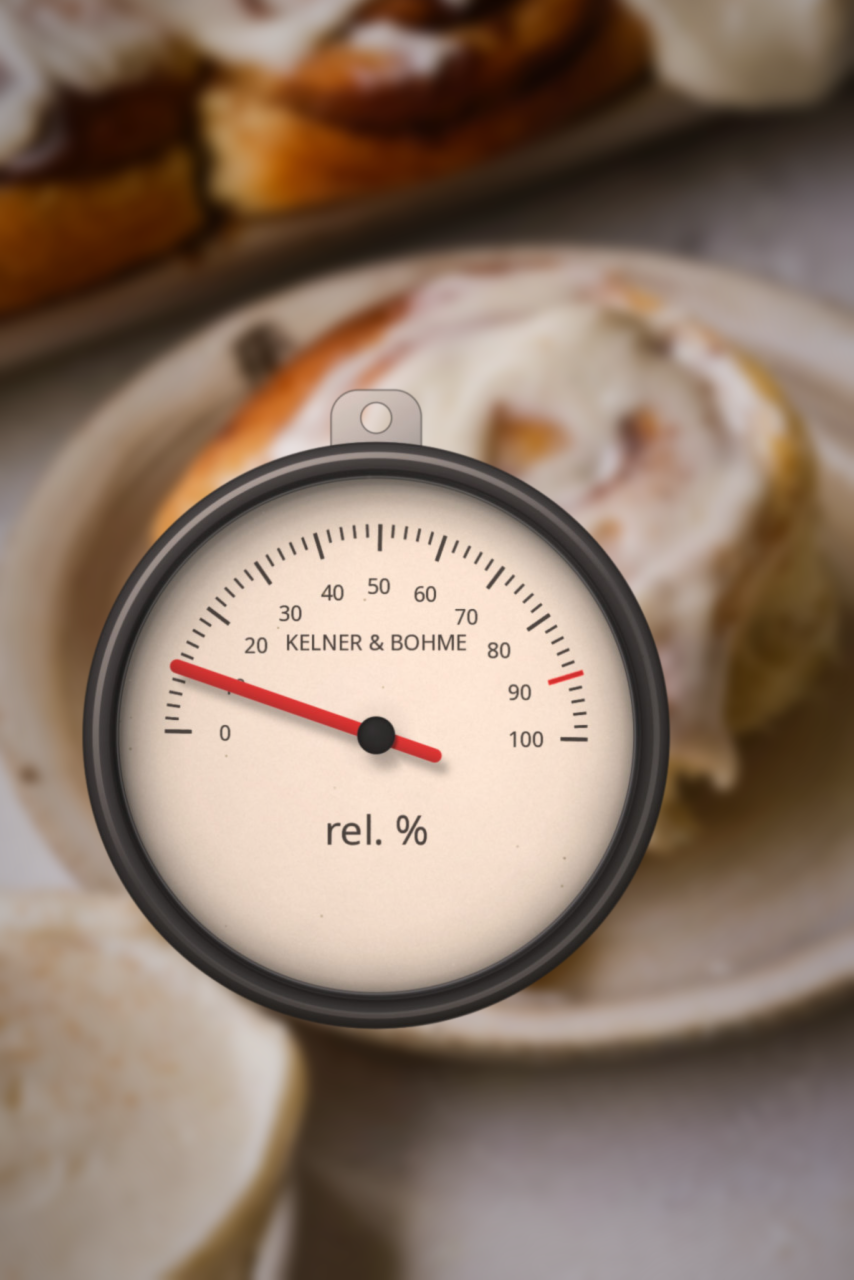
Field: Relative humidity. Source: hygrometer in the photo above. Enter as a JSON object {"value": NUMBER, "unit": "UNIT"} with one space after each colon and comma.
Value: {"value": 10, "unit": "%"}
